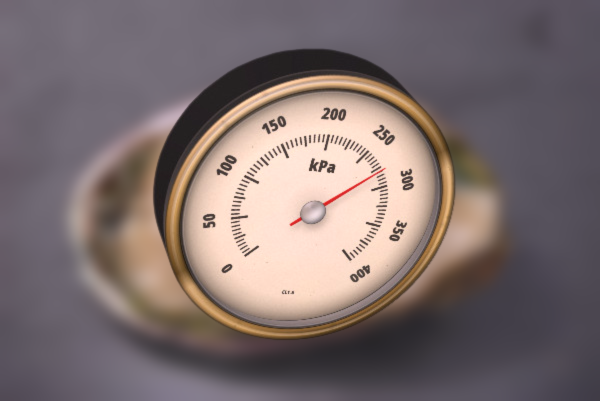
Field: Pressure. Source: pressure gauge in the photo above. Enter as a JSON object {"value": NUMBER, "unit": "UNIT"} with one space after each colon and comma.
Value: {"value": 275, "unit": "kPa"}
